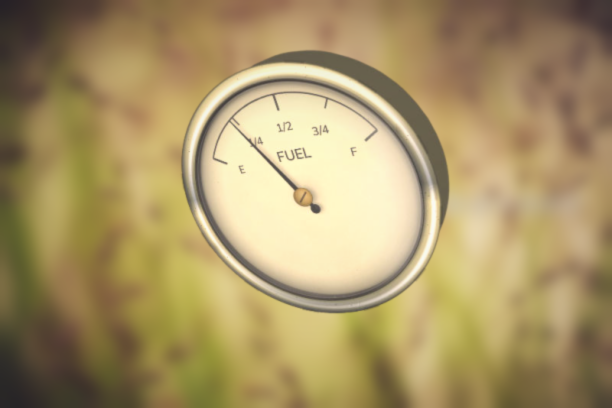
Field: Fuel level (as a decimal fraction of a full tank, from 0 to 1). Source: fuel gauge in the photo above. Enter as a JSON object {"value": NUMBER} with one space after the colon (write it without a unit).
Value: {"value": 0.25}
